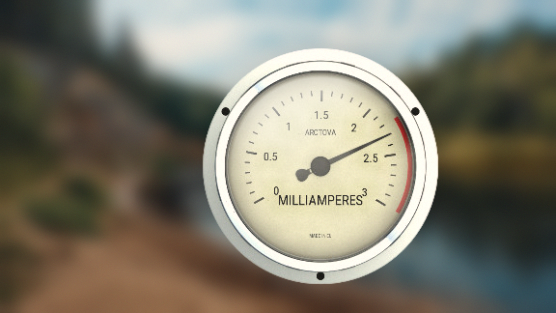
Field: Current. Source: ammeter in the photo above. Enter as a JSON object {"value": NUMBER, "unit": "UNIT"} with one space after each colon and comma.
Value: {"value": 2.3, "unit": "mA"}
